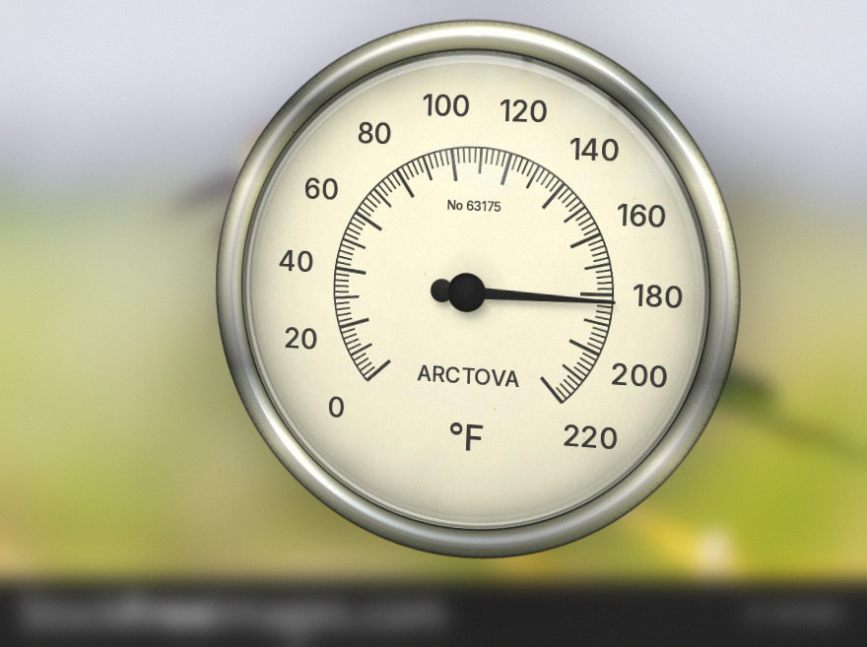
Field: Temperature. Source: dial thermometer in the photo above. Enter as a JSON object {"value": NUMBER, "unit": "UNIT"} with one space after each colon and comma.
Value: {"value": 182, "unit": "°F"}
